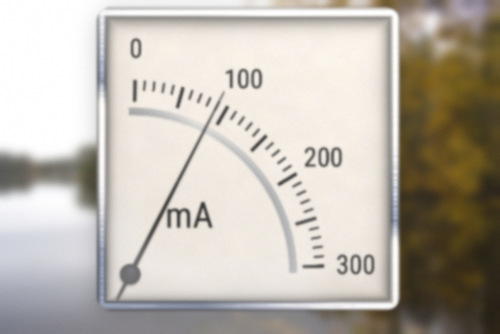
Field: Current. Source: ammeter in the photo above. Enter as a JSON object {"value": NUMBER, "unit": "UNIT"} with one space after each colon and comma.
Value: {"value": 90, "unit": "mA"}
